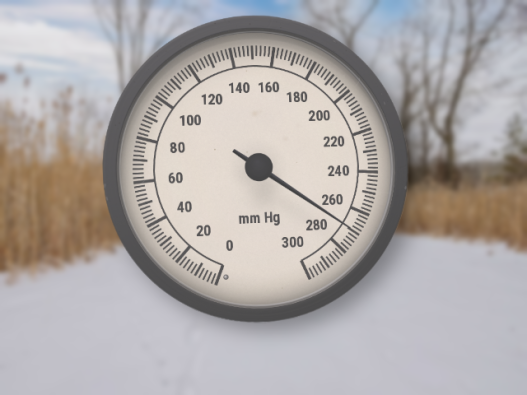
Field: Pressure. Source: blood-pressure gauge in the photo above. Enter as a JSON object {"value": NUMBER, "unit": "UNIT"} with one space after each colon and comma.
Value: {"value": 270, "unit": "mmHg"}
